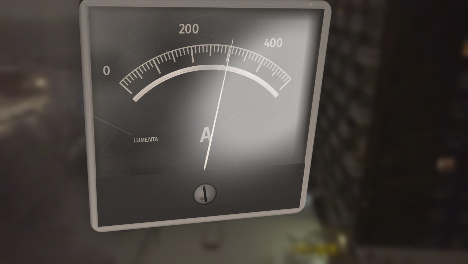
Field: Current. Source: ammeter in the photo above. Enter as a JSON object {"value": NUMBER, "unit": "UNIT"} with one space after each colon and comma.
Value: {"value": 300, "unit": "A"}
